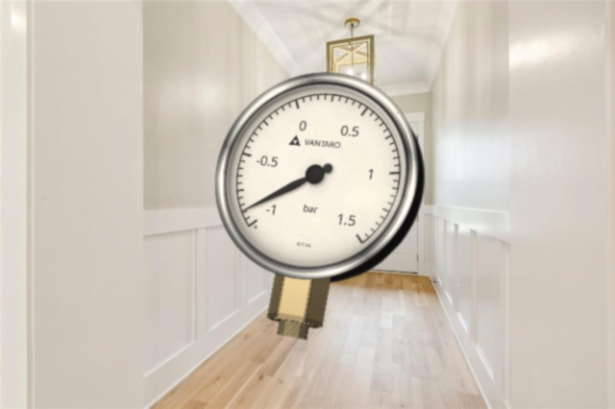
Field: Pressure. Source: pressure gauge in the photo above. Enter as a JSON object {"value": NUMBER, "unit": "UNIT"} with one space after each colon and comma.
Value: {"value": -0.9, "unit": "bar"}
